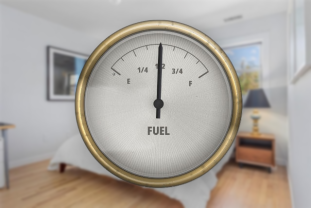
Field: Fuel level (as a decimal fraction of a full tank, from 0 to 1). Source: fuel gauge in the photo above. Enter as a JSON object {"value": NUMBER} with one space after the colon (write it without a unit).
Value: {"value": 0.5}
